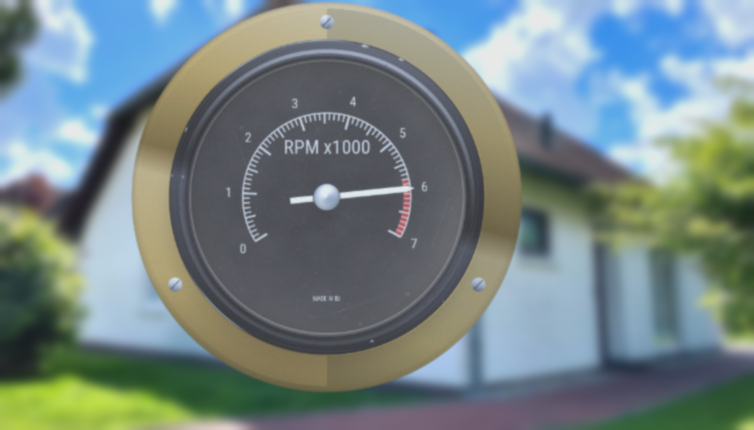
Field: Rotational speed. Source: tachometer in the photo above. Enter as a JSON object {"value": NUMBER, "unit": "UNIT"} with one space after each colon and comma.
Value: {"value": 6000, "unit": "rpm"}
